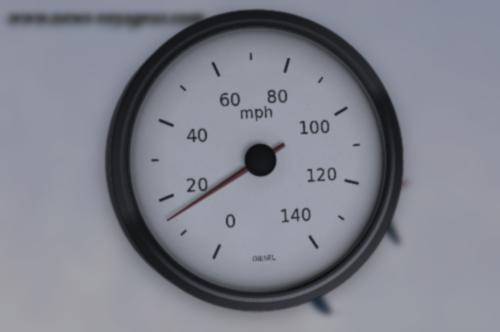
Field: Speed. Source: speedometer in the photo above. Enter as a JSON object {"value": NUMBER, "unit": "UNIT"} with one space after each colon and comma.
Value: {"value": 15, "unit": "mph"}
